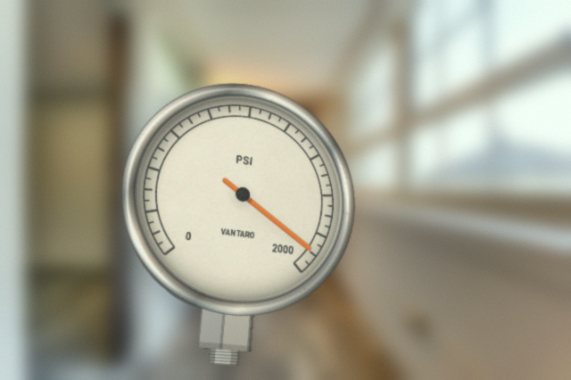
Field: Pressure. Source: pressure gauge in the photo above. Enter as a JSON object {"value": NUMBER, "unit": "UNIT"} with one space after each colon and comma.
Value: {"value": 1900, "unit": "psi"}
